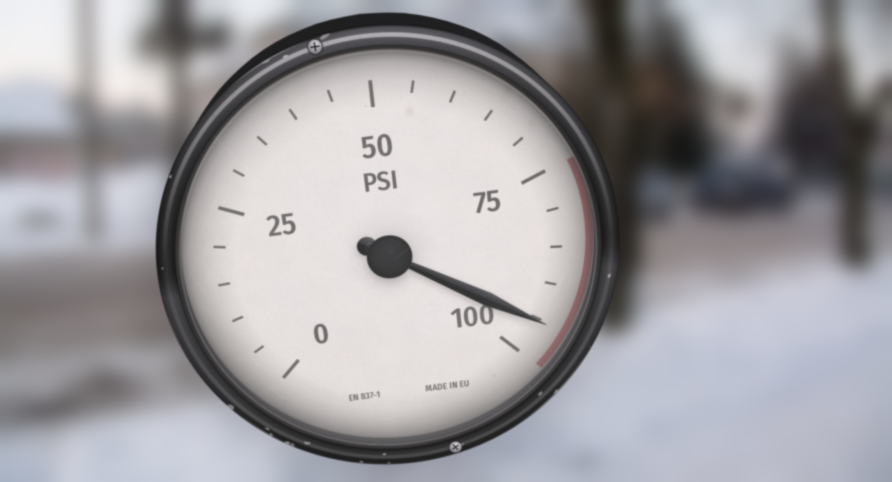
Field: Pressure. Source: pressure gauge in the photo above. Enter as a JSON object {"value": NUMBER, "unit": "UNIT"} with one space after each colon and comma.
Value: {"value": 95, "unit": "psi"}
